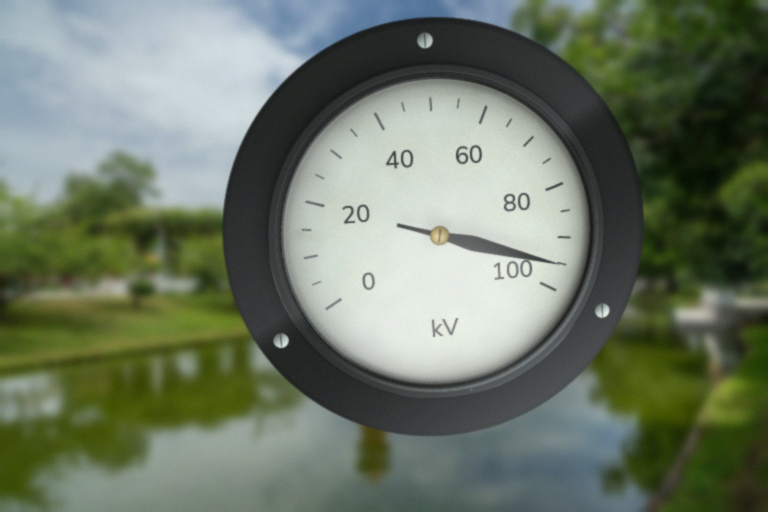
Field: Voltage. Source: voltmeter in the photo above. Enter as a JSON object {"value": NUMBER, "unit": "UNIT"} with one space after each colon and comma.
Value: {"value": 95, "unit": "kV"}
